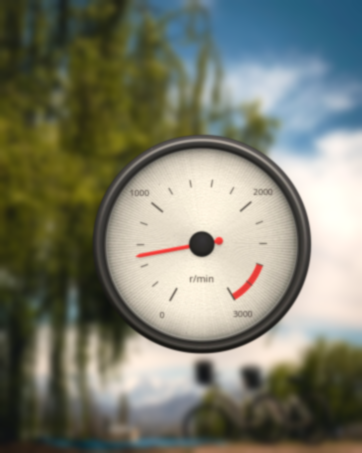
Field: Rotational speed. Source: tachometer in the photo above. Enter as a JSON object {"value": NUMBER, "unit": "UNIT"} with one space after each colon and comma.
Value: {"value": 500, "unit": "rpm"}
